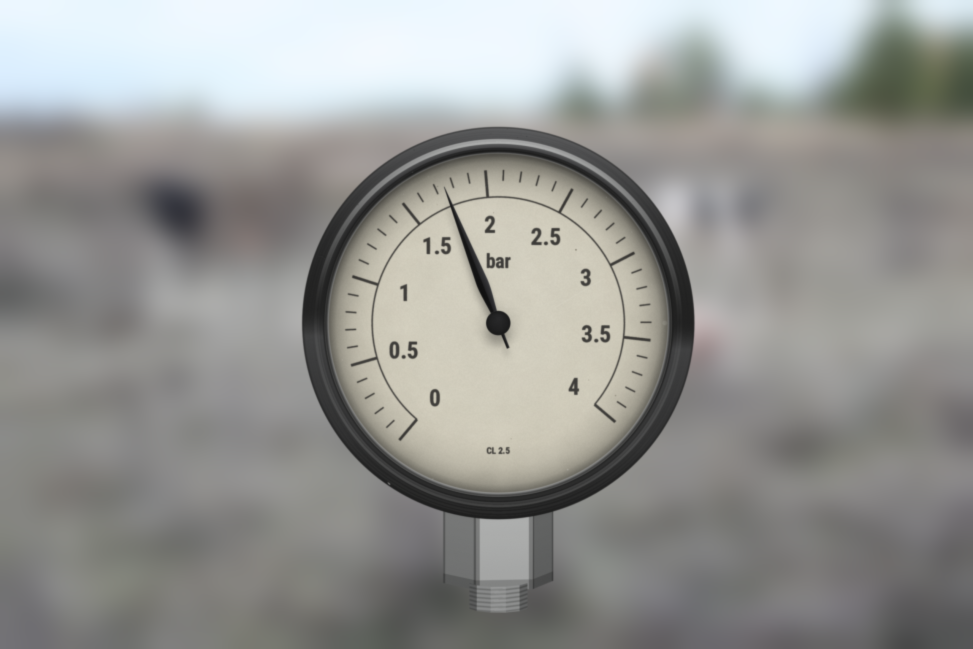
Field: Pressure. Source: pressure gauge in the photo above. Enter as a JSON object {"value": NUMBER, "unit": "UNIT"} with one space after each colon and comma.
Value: {"value": 1.75, "unit": "bar"}
